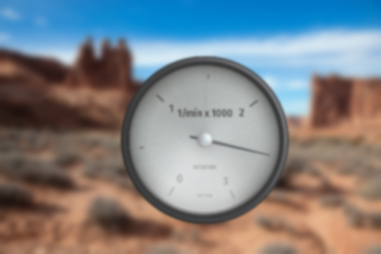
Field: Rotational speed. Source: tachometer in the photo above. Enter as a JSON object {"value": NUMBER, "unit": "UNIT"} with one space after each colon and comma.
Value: {"value": 2500, "unit": "rpm"}
